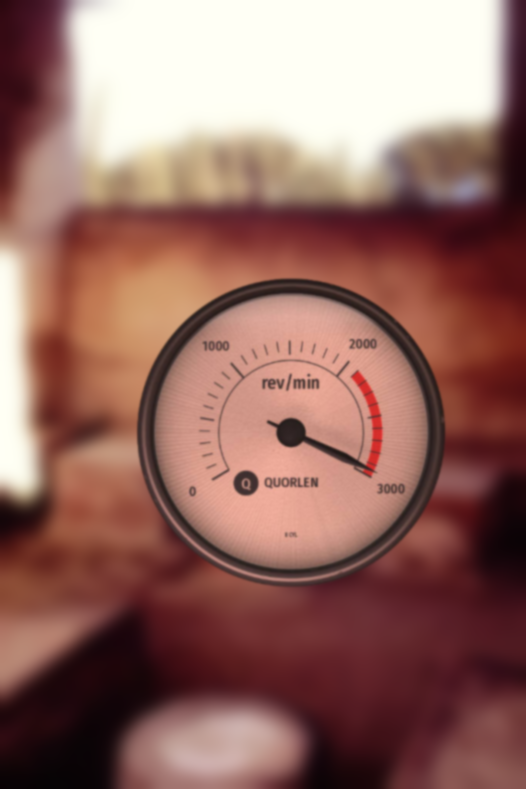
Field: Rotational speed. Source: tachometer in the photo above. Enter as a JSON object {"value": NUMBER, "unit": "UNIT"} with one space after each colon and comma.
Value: {"value": 2950, "unit": "rpm"}
